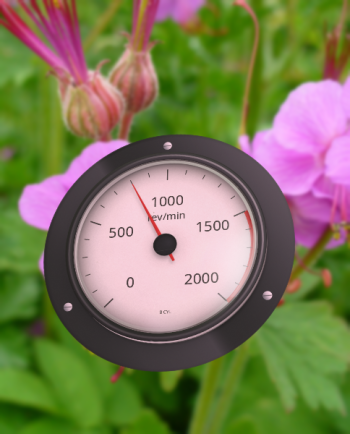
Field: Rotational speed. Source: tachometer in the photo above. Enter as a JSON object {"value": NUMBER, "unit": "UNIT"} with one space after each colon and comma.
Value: {"value": 800, "unit": "rpm"}
